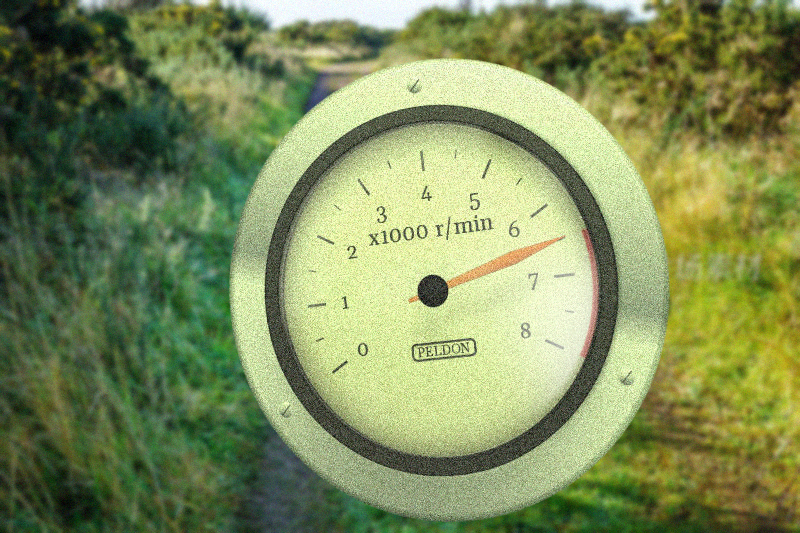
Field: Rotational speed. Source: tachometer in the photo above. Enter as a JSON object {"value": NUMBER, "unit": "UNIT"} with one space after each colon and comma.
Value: {"value": 6500, "unit": "rpm"}
